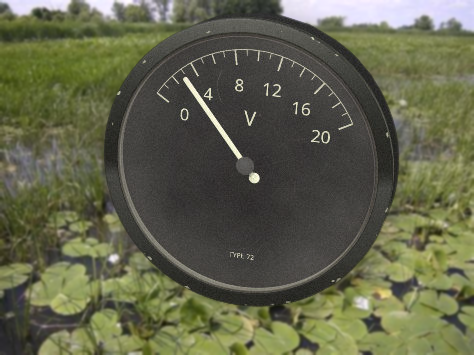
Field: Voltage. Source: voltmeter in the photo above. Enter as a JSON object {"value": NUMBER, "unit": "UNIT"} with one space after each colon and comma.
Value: {"value": 3, "unit": "V"}
